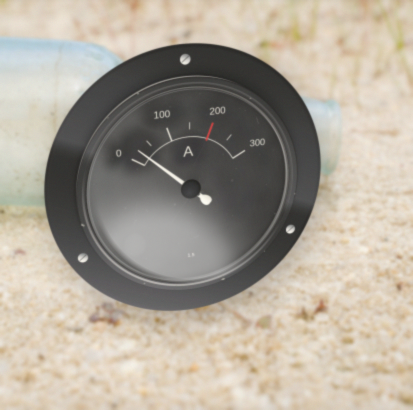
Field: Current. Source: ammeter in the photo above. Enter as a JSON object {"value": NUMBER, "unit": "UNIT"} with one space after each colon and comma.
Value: {"value": 25, "unit": "A"}
